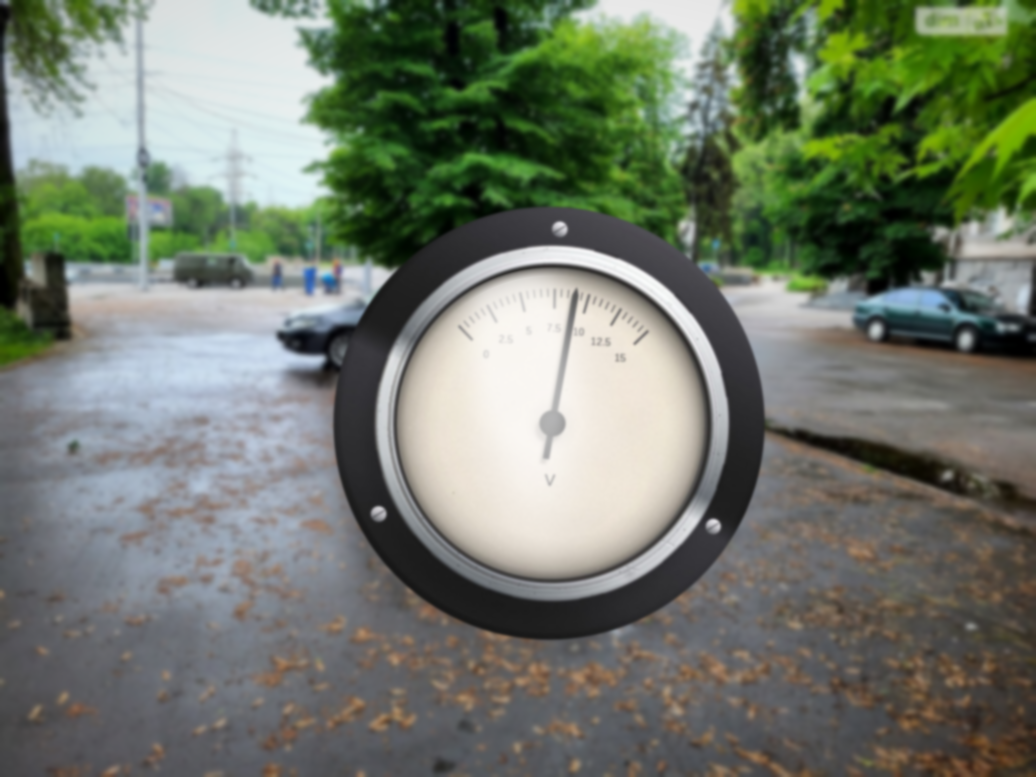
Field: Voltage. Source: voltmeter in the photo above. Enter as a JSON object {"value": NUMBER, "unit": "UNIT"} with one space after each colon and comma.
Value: {"value": 9, "unit": "V"}
